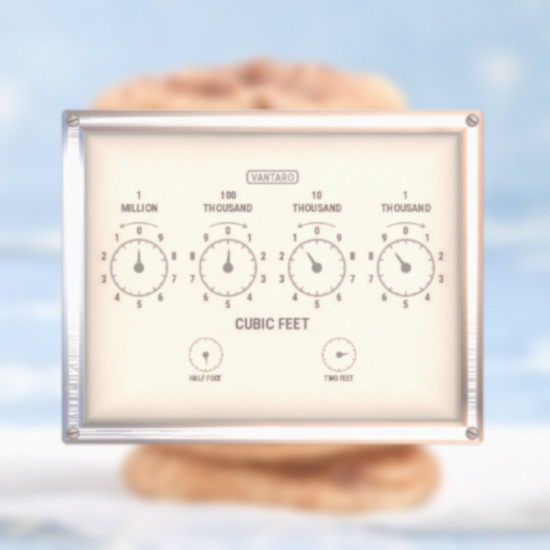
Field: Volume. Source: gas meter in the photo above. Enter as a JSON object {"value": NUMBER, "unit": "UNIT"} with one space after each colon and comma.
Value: {"value": 900, "unit": "ft³"}
